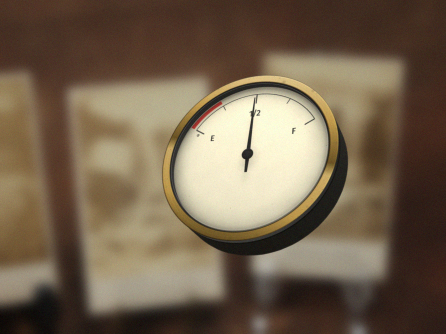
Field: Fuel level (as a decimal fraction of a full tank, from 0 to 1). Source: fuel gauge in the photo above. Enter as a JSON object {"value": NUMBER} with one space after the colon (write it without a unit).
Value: {"value": 0.5}
